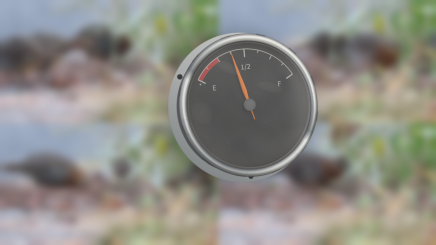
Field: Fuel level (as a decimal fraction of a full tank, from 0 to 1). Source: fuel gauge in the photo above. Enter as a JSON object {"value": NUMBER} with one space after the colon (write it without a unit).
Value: {"value": 0.375}
